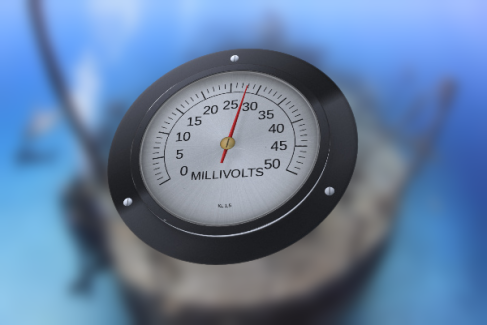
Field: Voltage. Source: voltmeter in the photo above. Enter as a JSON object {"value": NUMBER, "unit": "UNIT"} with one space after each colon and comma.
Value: {"value": 28, "unit": "mV"}
